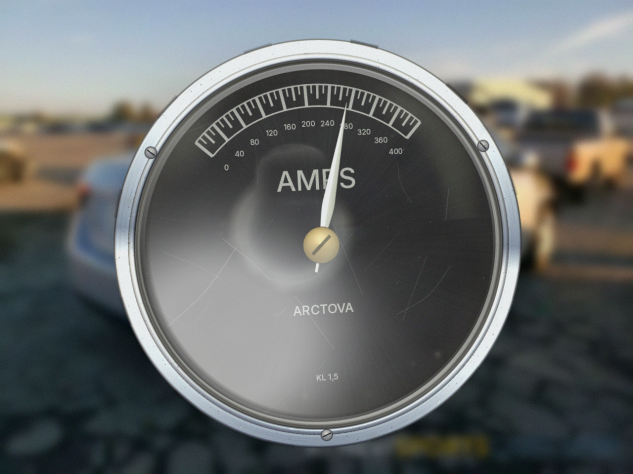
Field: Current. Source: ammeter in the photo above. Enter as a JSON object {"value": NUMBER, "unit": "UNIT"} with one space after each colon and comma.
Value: {"value": 270, "unit": "A"}
